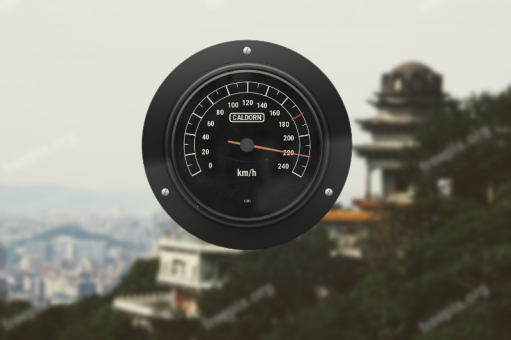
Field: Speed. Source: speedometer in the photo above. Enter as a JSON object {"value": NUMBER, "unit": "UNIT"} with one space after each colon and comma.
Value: {"value": 220, "unit": "km/h"}
